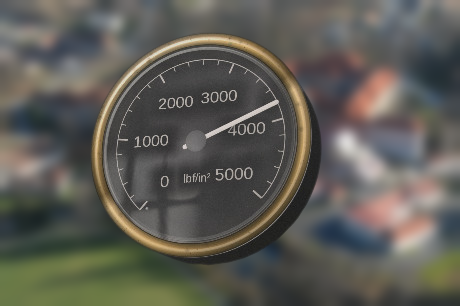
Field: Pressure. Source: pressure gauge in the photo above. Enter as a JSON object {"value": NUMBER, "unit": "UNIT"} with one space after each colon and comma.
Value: {"value": 3800, "unit": "psi"}
